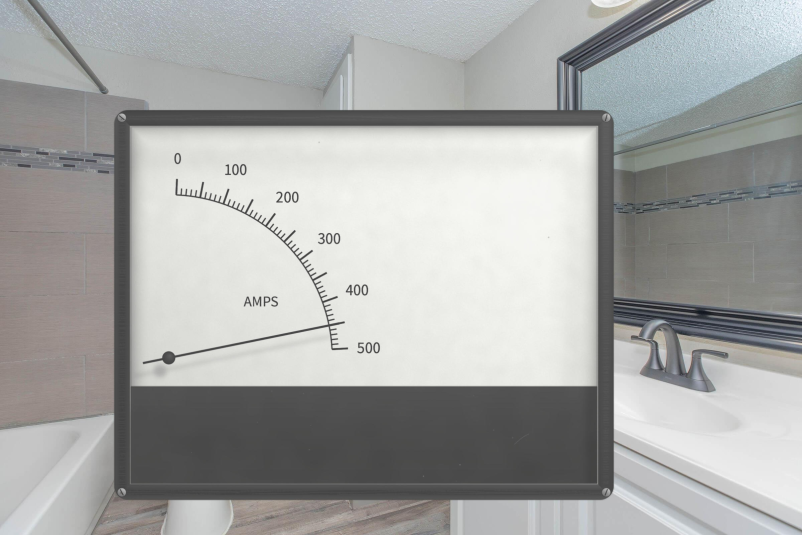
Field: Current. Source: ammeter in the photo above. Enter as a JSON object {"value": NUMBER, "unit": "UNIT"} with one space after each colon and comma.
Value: {"value": 450, "unit": "A"}
